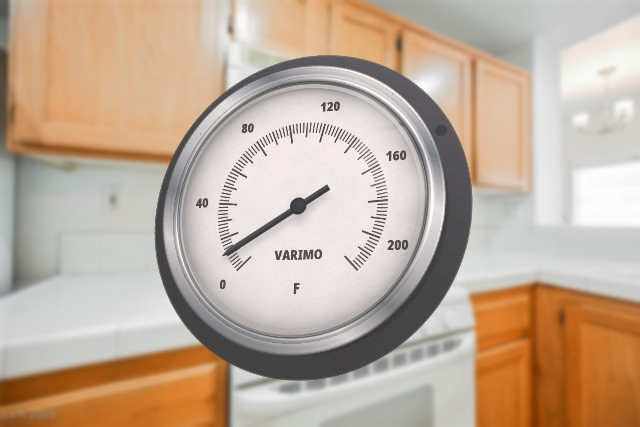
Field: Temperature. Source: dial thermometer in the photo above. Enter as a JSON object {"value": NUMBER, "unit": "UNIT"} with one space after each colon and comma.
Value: {"value": 10, "unit": "°F"}
